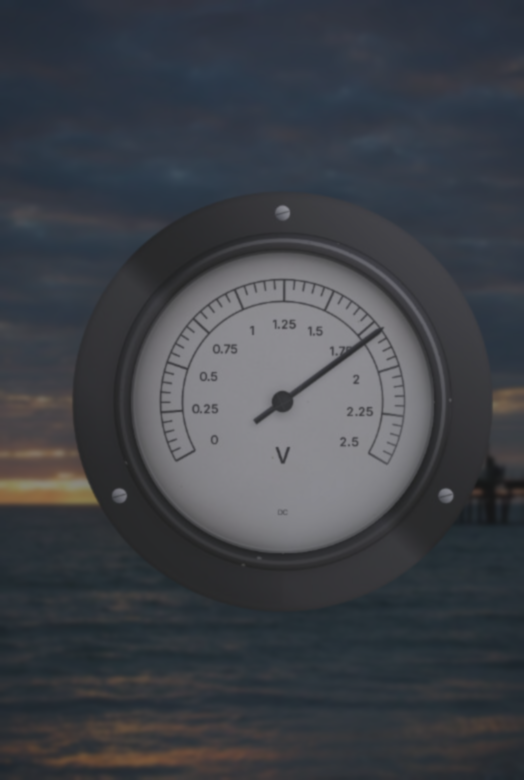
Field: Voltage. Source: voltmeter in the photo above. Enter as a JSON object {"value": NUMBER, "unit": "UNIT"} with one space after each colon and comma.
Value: {"value": 1.8, "unit": "V"}
